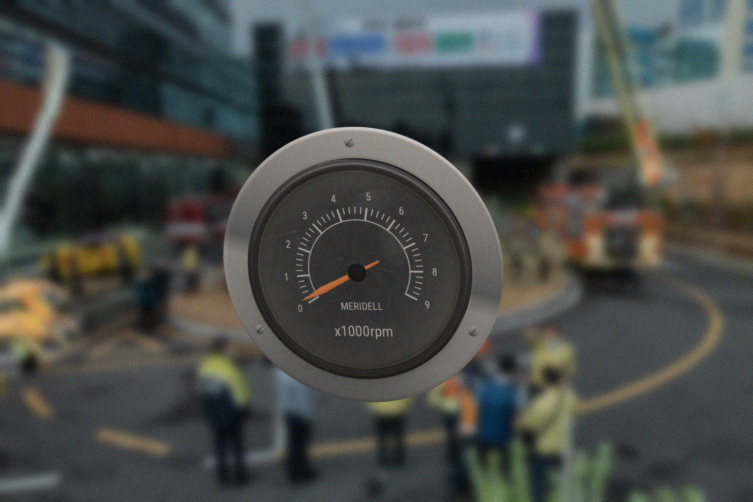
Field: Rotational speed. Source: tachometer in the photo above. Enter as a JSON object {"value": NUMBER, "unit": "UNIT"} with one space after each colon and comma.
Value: {"value": 200, "unit": "rpm"}
